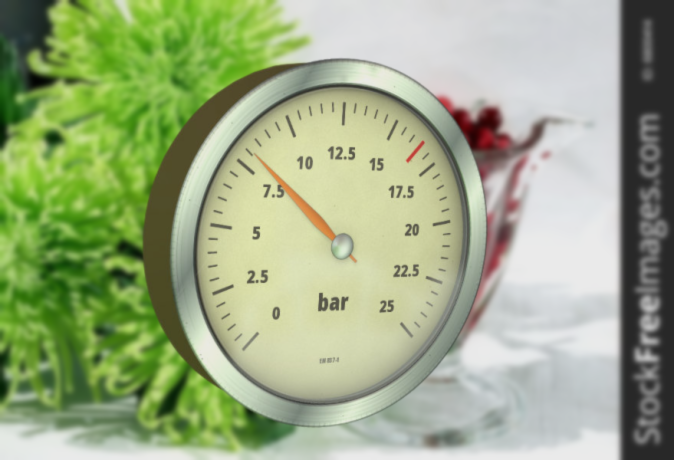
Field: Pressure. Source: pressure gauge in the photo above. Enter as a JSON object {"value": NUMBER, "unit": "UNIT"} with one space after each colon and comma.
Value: {"value": 8, "unit": "bar"}
